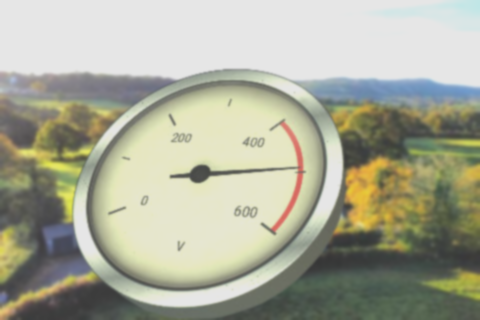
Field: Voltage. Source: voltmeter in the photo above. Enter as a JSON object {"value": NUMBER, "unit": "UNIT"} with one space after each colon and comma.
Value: {"value": 500, "unit": "V"}
